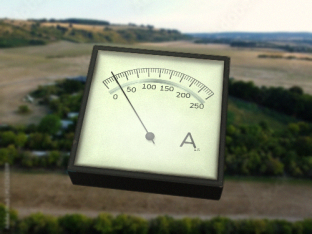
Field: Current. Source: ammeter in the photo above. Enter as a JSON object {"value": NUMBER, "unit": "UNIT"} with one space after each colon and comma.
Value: {"value": 25, "unit": "A"}
